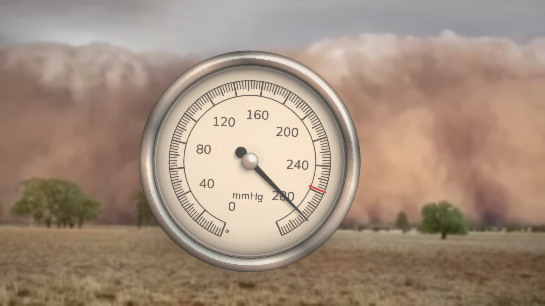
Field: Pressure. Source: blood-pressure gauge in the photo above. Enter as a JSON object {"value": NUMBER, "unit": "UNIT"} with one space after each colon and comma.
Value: {"value": 280, "unit": "mmHg"}
